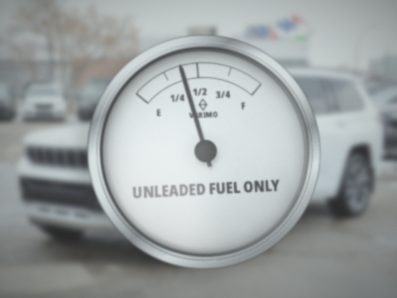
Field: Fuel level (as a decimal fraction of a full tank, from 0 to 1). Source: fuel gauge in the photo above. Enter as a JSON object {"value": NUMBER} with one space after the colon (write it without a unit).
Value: {"value": 0.375}
